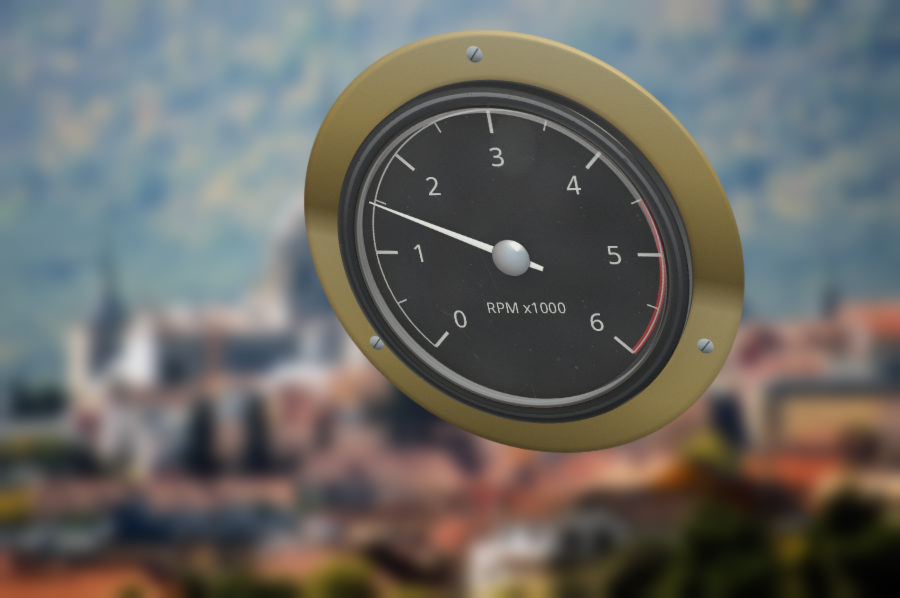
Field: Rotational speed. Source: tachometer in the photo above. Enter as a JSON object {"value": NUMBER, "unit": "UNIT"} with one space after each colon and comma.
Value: {"value": 1500, "unit": "rpm"}
